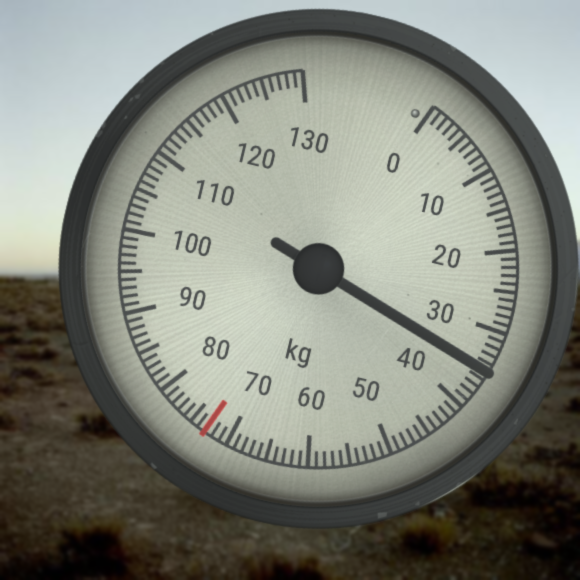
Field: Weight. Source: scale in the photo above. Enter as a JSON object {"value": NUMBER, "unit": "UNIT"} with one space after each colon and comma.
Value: {"value": 35, "unit": "kg"}
